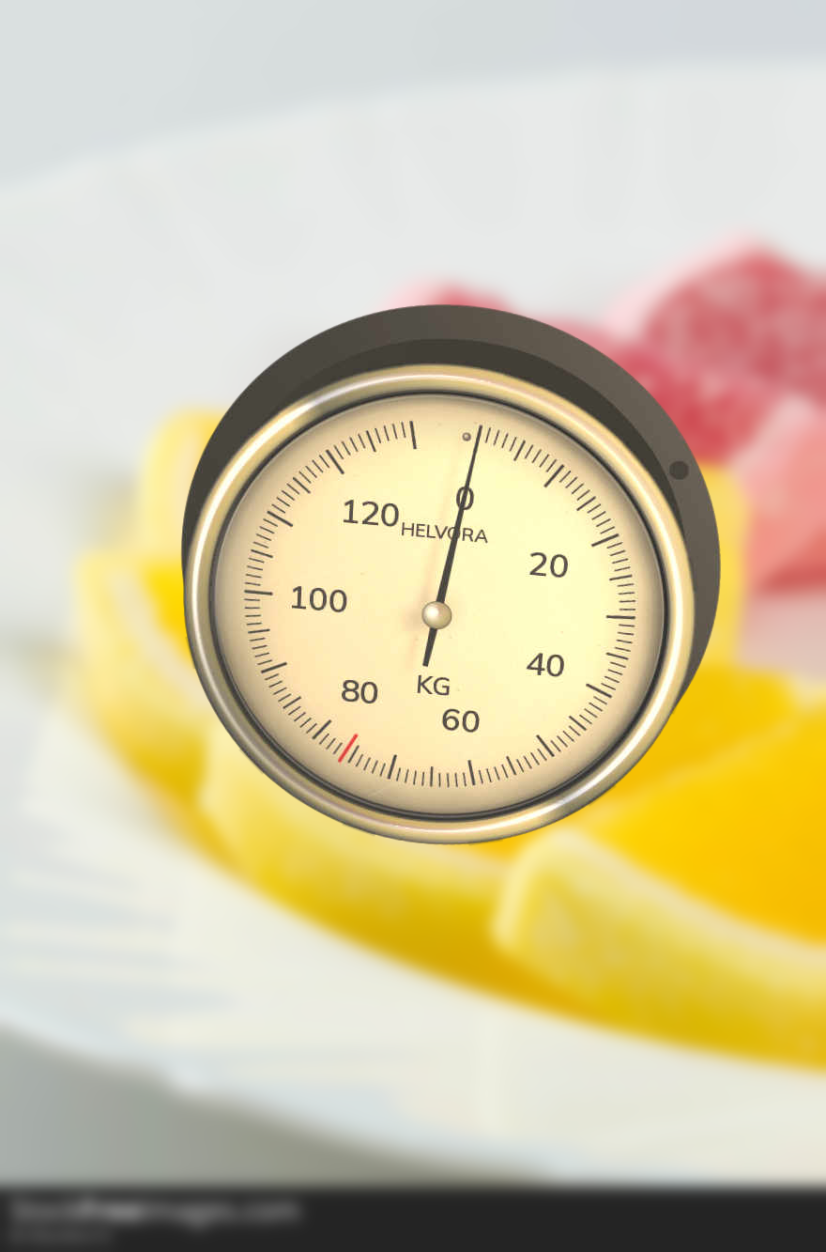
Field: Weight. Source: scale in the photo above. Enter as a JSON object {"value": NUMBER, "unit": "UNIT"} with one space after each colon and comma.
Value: {"value": 0, "unit": "kg"}
